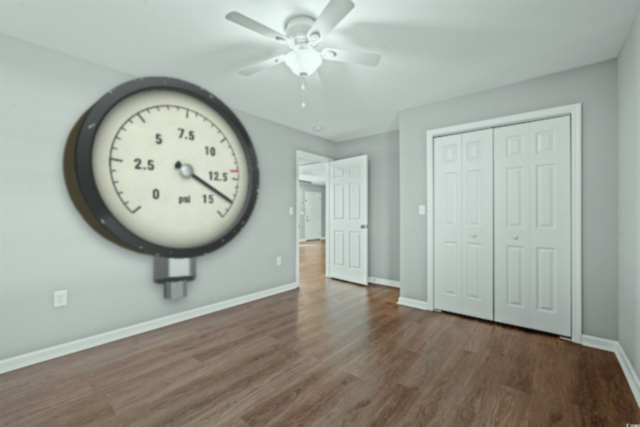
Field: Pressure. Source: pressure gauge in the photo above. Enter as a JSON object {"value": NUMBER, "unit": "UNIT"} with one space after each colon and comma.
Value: {"value": 14, "unit": "psi"}
